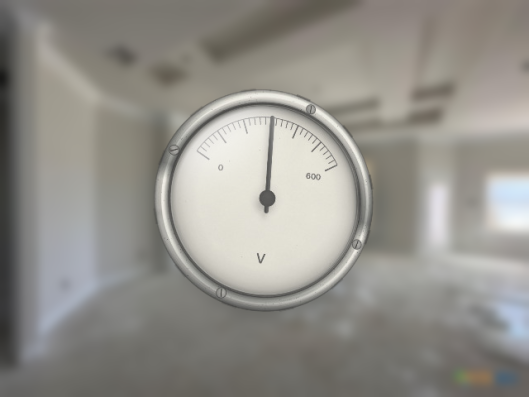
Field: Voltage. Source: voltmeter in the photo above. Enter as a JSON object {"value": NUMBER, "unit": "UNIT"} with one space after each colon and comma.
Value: {"value": 300, "unit": "V"}
